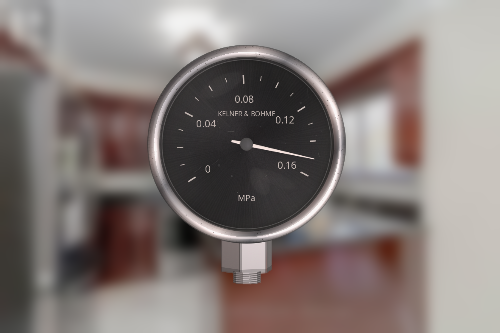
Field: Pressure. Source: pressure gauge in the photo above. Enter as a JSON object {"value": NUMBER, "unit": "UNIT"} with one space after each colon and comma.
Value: {"value": 0.15, "unit": "MPa"}
